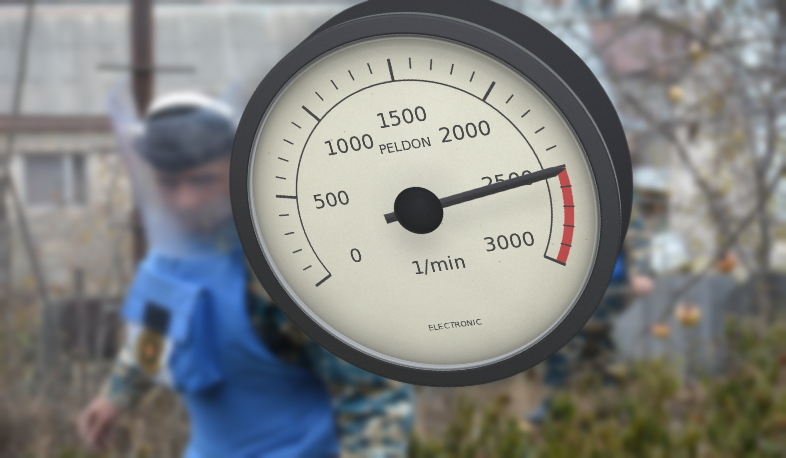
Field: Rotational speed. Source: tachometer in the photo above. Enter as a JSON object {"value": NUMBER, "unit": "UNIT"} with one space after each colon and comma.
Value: {"value": 2500, "unit": "rpm"}
